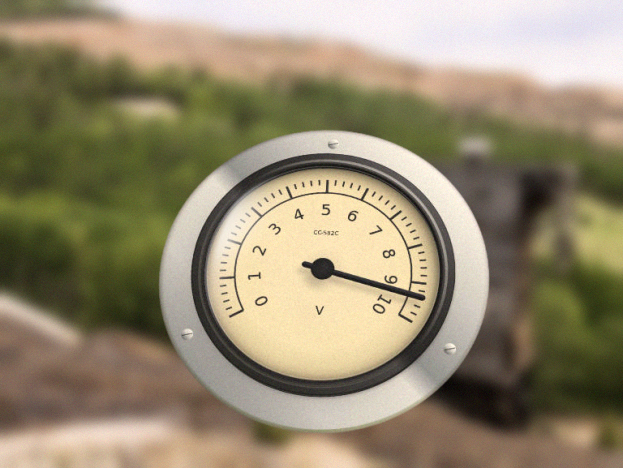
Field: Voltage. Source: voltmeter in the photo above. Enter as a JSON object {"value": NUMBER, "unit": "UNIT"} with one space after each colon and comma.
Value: {"value": 9.4, "unit": "V"}
